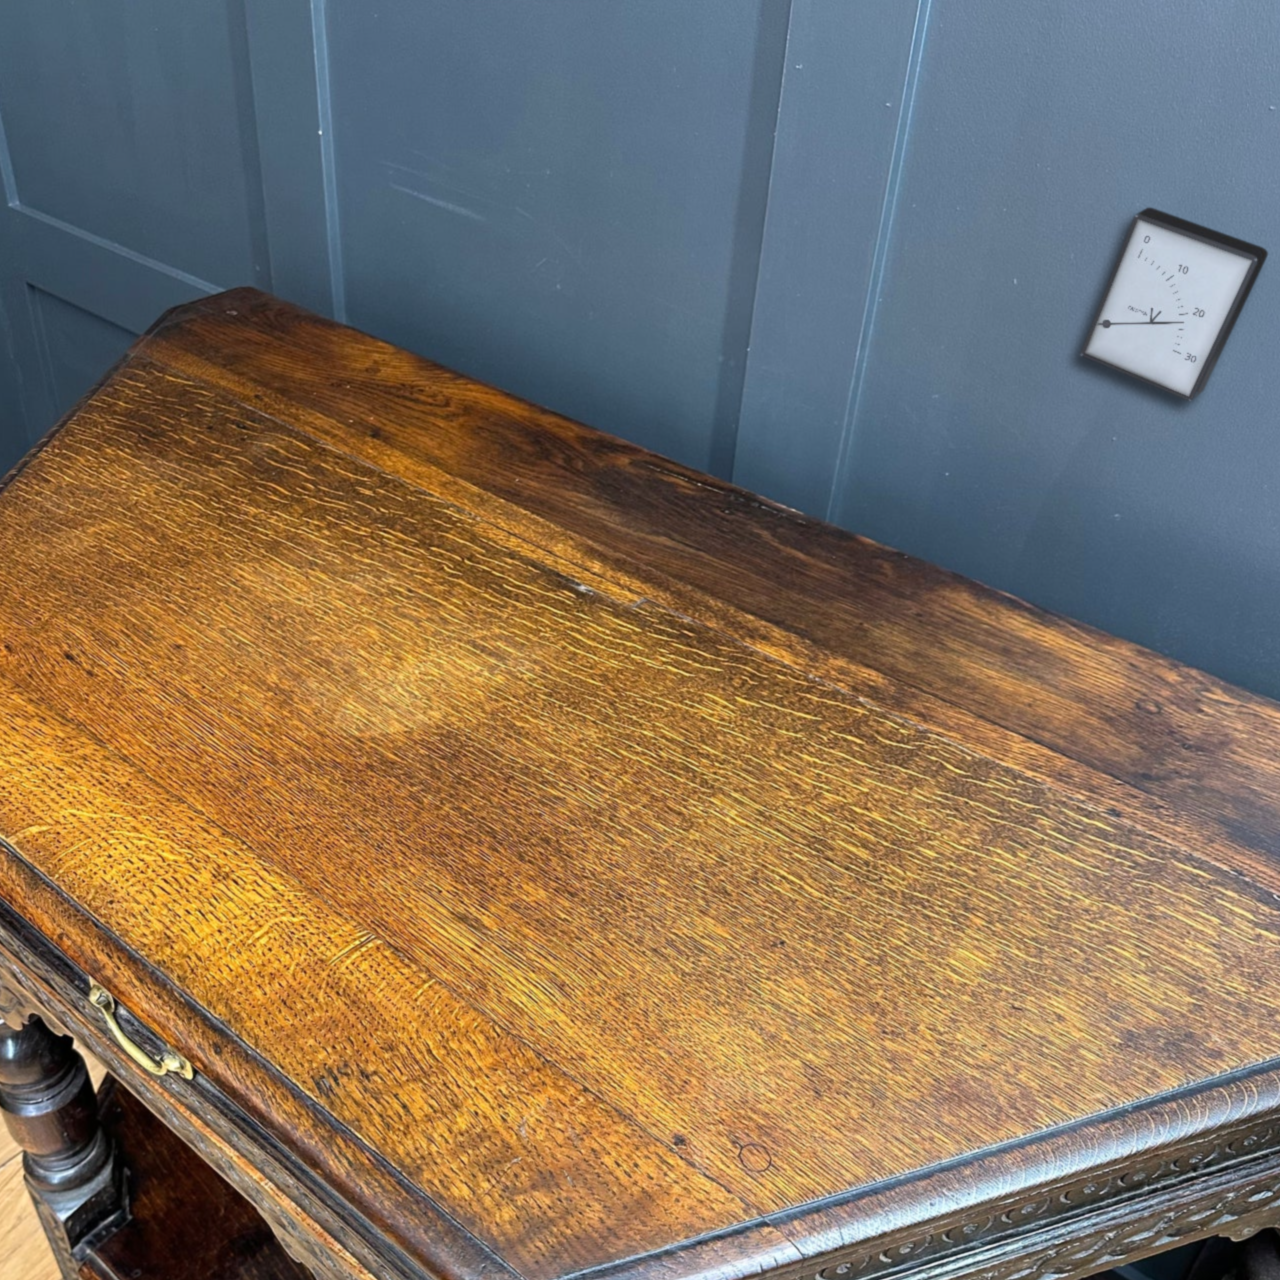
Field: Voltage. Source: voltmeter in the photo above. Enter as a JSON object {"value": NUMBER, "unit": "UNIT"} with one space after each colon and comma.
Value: {"value": 22, "unit": "V"}
